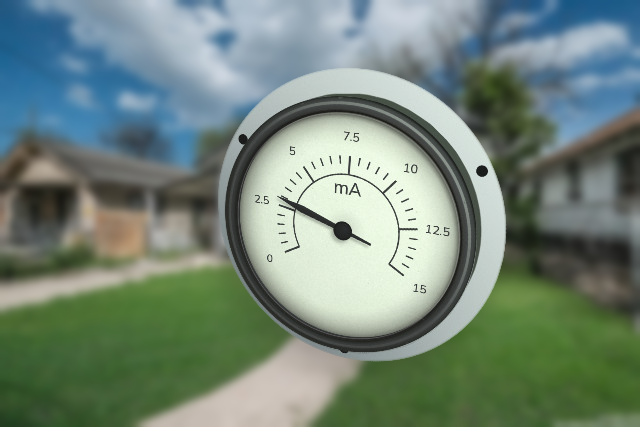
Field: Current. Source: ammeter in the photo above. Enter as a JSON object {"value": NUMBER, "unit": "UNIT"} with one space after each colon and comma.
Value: {"value": 3, "unit": "mA"}
